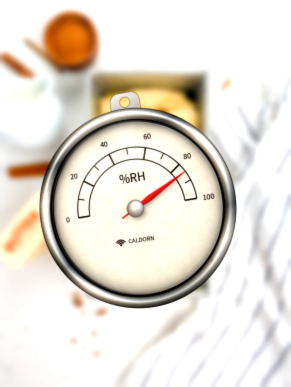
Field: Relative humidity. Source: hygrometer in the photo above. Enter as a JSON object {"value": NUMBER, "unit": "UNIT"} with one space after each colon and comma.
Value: {"value": 85, "unit": "%"}
